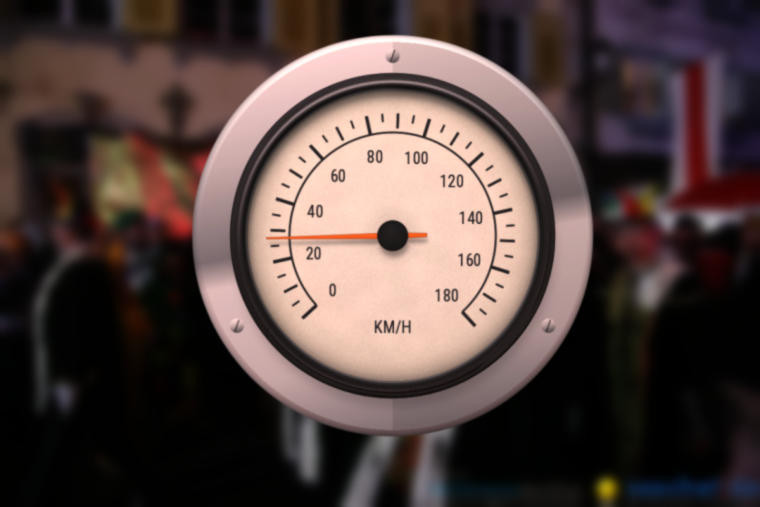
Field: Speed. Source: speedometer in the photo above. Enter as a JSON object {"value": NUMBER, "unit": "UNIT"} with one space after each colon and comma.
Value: {"value": 27.5, "unit": "km/h"}
